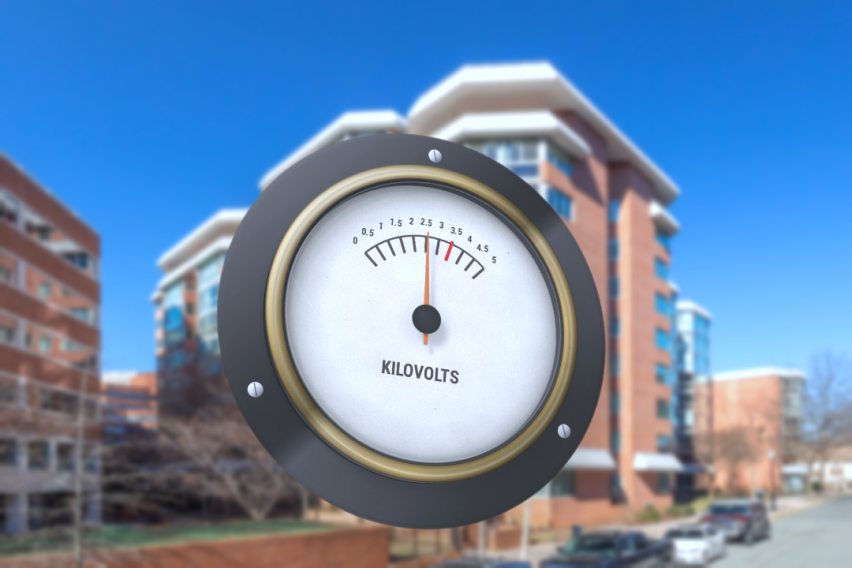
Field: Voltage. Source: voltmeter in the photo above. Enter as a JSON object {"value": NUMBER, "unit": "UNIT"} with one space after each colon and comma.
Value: {"value": 2.5, "unit": "kV"}
